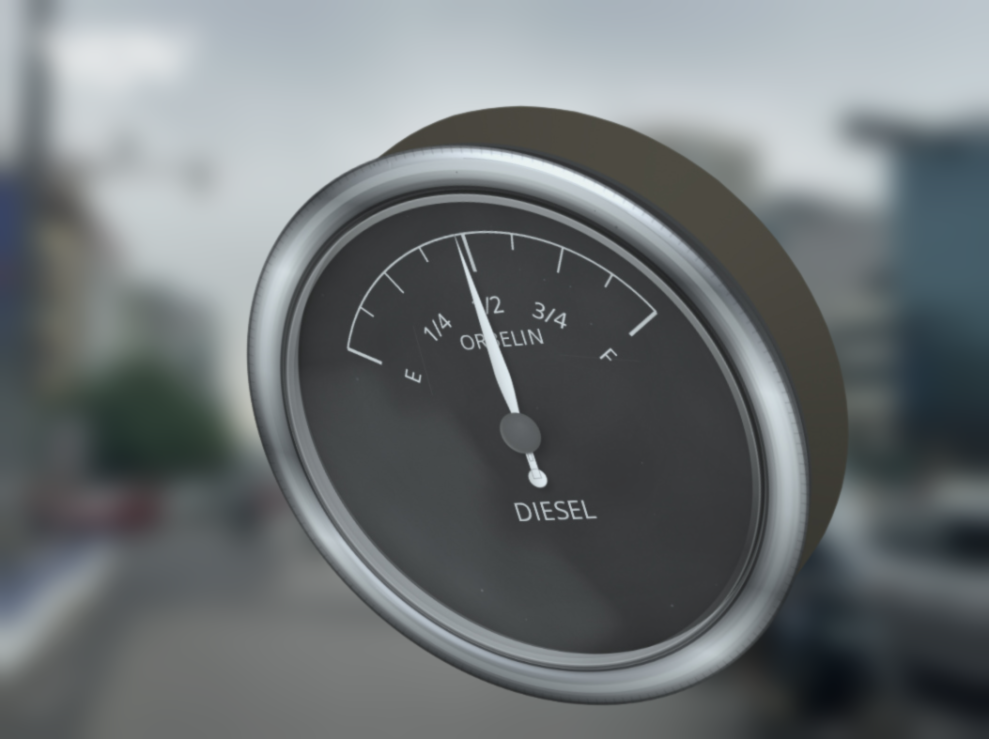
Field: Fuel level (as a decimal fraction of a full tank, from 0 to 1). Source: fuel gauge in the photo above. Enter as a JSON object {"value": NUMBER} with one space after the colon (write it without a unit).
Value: {"value": 0.5}
